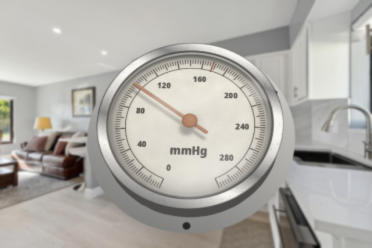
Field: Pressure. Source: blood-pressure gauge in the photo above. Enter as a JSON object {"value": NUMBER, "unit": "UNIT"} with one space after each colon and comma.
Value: {"value": 100, "unit": "mmHg"}
